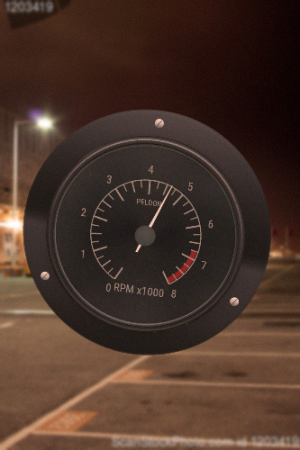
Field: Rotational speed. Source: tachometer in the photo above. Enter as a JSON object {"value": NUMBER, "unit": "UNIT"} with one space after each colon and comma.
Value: {"value": 4625, "unit": "rpm"}
